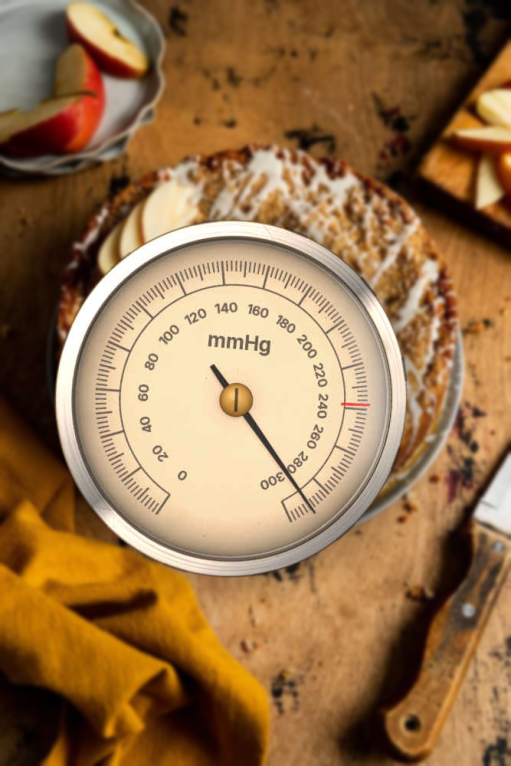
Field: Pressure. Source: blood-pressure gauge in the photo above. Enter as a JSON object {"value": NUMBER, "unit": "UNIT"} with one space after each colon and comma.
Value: {"value": 290, "unit": "mmHg"}
